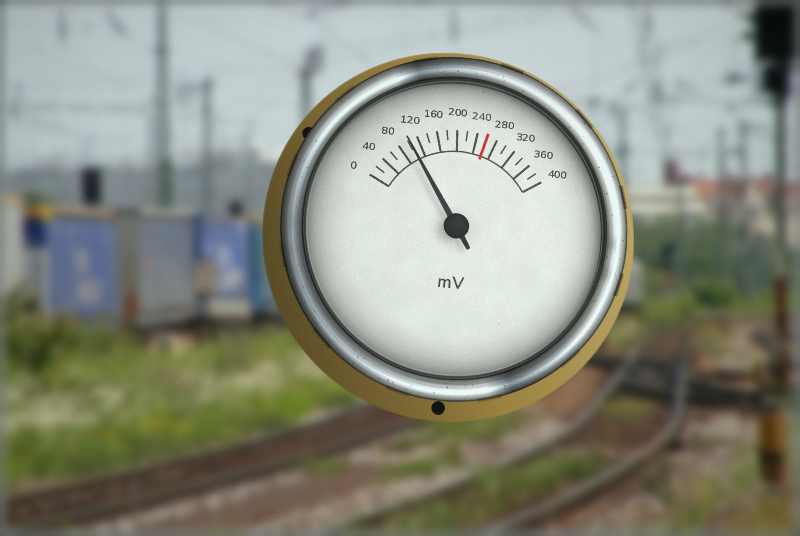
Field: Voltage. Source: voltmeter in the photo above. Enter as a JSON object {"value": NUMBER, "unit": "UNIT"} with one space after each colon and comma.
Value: {"value": 100, "unit": "mV"}
